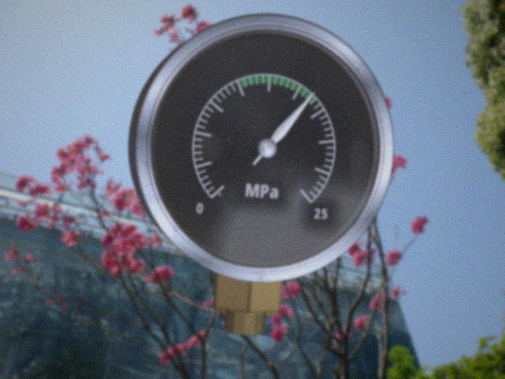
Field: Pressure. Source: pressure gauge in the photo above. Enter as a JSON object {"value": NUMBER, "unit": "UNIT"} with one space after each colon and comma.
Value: {"value": 16, "unit": "MPa"}
